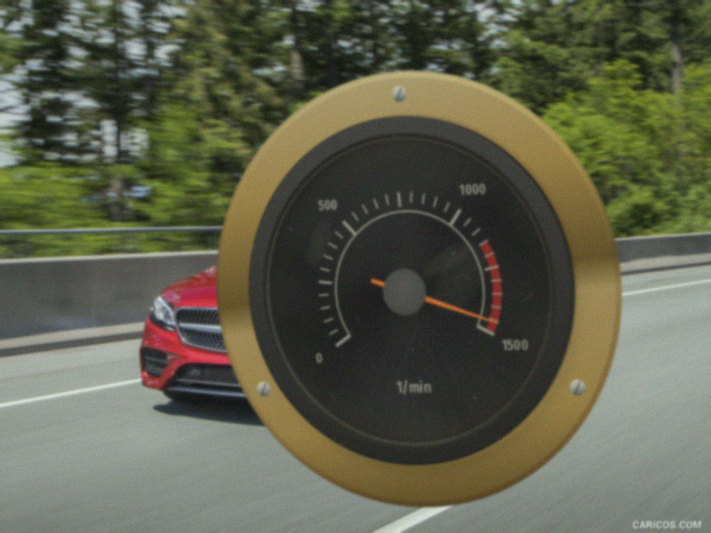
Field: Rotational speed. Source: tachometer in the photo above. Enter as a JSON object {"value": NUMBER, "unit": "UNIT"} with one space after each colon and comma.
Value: {"value": 1450, "unit": "rpm"}
